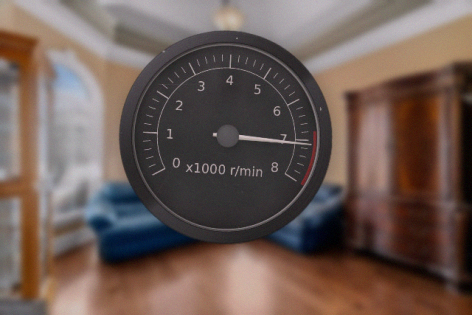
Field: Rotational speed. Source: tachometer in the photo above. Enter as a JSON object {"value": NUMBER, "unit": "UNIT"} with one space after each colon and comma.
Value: {"value": 7100, "unit": "rpm"}
